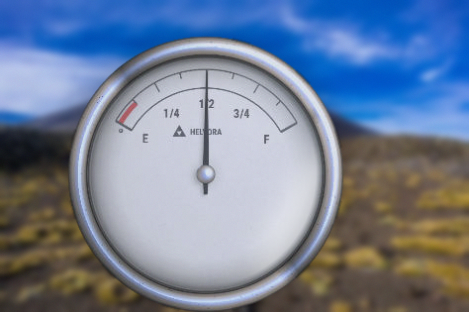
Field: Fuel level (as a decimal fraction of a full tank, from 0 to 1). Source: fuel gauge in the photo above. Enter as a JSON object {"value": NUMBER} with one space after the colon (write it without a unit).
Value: {"value": 0.5}
